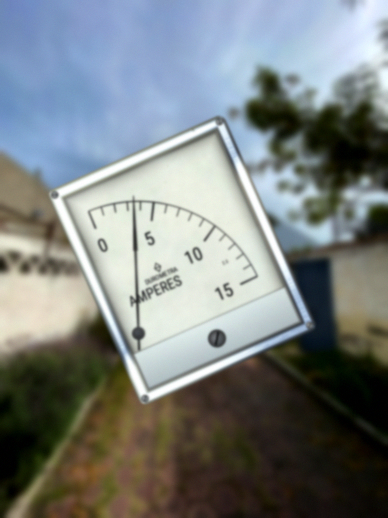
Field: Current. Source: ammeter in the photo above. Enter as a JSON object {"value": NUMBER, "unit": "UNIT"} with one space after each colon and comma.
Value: {"value": 3.5, "unit": "A"}
